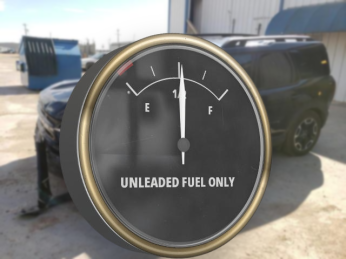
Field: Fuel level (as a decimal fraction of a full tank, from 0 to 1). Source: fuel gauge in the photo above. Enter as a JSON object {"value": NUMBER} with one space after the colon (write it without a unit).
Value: {"value": 0.5}
